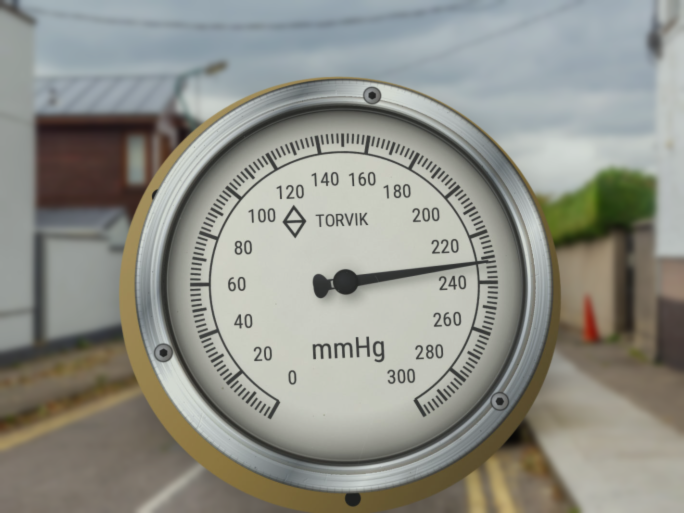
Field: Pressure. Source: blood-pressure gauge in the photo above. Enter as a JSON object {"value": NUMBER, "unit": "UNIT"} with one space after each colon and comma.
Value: {"value": 232, "unit": "mmHg"}
